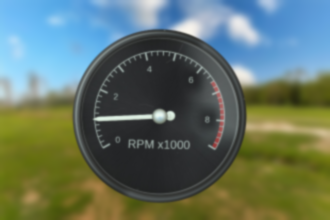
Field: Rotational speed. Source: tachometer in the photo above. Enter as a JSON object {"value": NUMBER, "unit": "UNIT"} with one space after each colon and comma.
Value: {"value": 1000, "unit": "rpm"}
